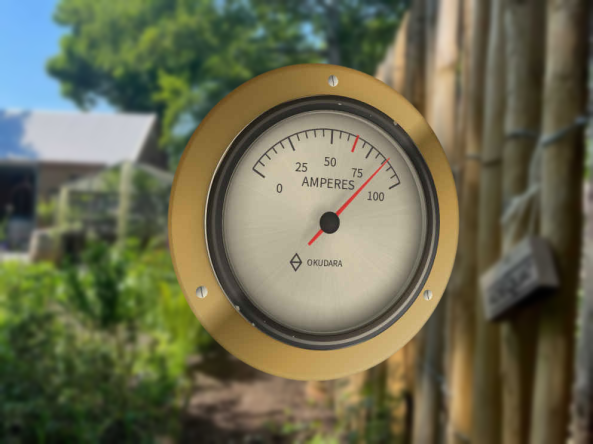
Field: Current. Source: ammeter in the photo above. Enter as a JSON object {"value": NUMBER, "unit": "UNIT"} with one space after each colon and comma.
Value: {"value": 85, "unit": "A"}
